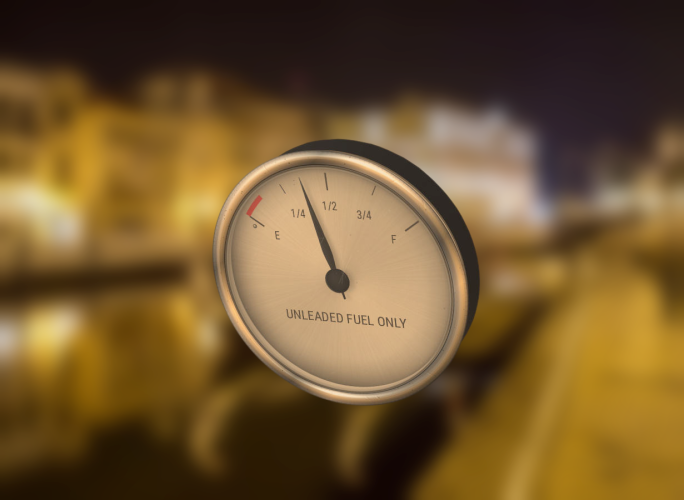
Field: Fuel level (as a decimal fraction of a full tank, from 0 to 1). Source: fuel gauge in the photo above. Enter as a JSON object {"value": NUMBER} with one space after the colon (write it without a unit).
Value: {"value": 0.375}
